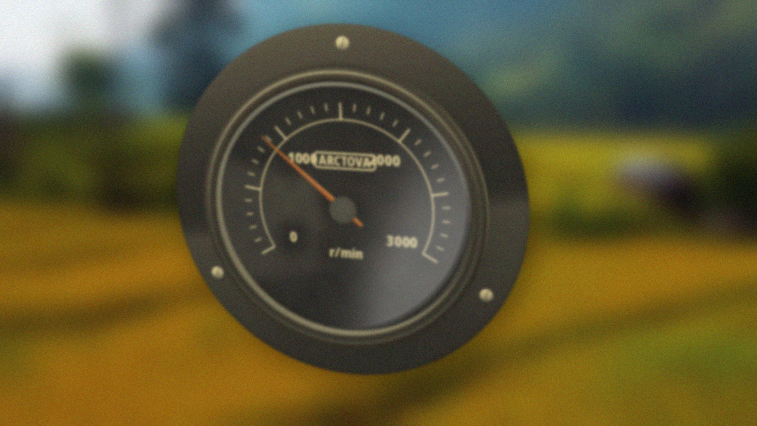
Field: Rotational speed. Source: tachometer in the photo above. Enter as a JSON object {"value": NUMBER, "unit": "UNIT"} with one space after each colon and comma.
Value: {"value": 900, "unit": "rpm"}
